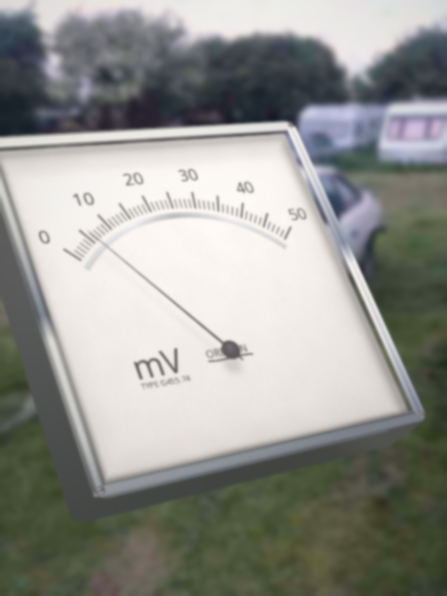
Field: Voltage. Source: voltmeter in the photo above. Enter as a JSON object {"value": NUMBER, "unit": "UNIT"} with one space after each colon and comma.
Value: {"value": 5, "unit": "mV"}
